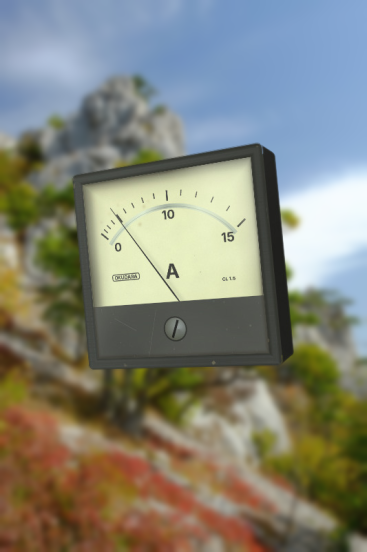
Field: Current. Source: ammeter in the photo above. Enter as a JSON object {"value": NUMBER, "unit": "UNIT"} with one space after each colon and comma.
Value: {"value": 5, "unit": "A"}
